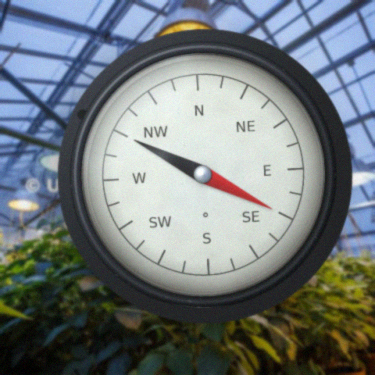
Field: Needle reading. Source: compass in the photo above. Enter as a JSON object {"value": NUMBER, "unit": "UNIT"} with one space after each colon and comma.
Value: {"value": 120, "unit": "°"}
